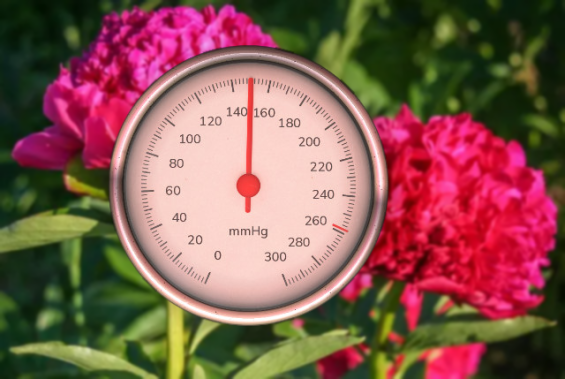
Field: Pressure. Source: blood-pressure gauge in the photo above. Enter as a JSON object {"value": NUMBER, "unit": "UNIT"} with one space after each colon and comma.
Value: {"value": 150, "unit": "mmHg"}
